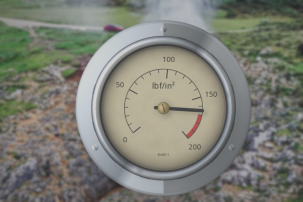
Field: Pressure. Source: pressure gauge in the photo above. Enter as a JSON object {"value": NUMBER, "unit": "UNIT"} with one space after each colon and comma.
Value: {"value": 165, "unit": "psi"}
